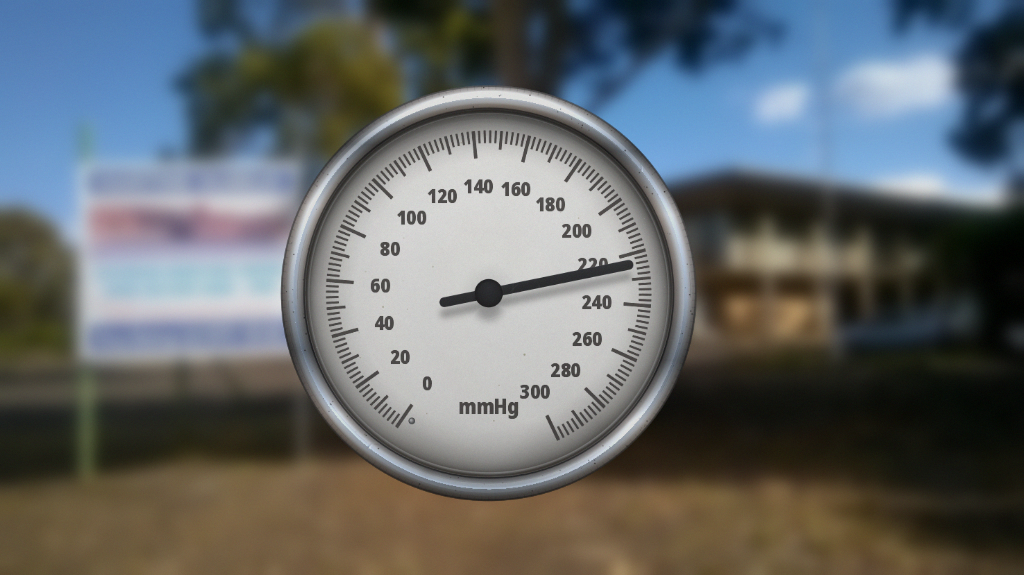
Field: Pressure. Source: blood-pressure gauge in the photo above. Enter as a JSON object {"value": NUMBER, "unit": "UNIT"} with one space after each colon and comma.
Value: {"value": 224, "unit": "mmHg"}
